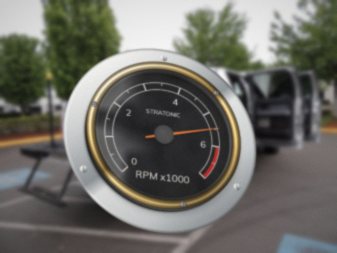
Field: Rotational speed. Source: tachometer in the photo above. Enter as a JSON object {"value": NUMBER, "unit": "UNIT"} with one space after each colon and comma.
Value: {"value": 5500, "unit": "rpm"}
